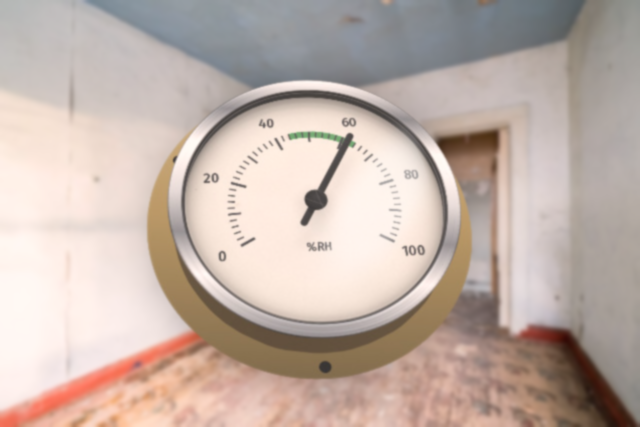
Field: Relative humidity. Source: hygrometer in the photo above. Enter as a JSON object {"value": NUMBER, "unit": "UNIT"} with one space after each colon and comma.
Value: {"value": 62, "unit": "%"}
